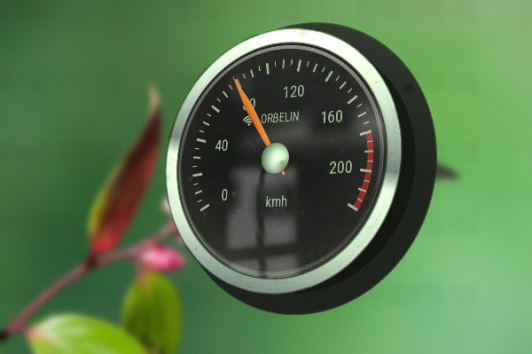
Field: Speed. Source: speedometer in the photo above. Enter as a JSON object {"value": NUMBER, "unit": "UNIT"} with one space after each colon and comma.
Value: {"value": 80, "unit": "km/h"}
